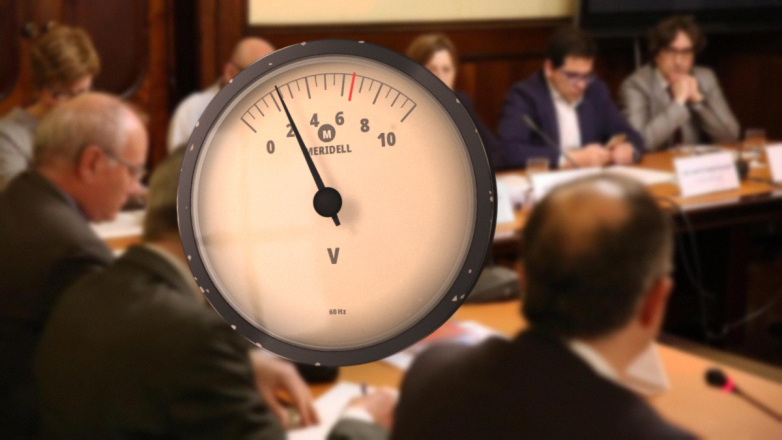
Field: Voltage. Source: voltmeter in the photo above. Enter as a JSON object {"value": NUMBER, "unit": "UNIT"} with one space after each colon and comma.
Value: {"value": 2.5, "unit": "V"}
